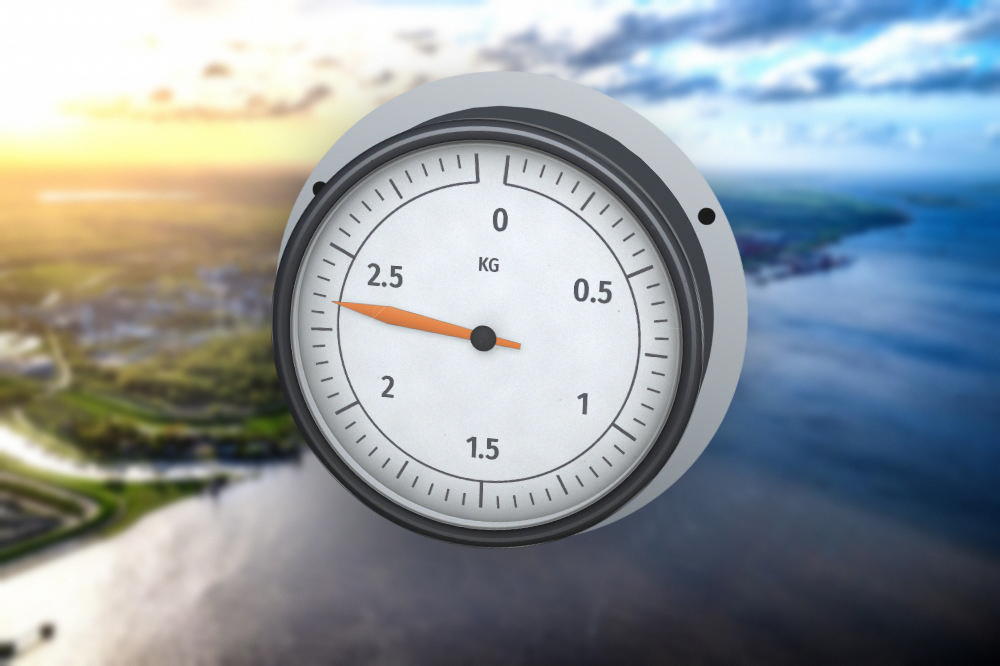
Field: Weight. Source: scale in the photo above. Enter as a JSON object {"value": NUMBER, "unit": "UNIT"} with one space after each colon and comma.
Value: {"value": 2.35, "unit": "kg"}
